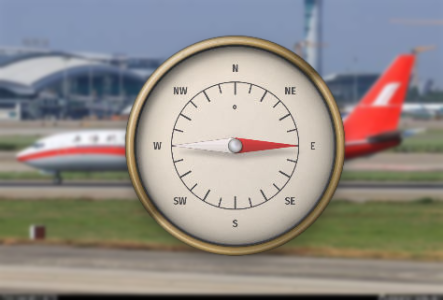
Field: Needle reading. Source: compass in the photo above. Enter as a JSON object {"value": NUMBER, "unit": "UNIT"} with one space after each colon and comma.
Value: {"value": 90, "unit": "°"}
